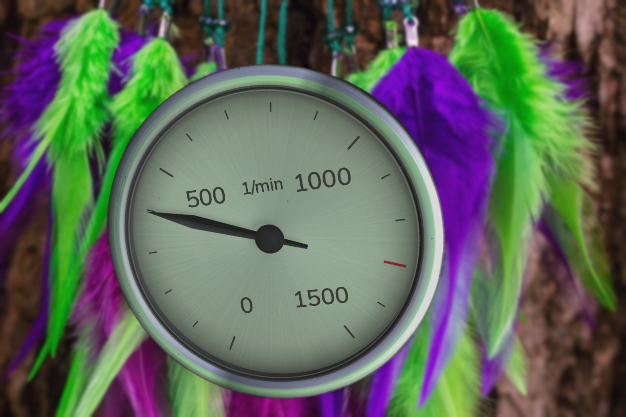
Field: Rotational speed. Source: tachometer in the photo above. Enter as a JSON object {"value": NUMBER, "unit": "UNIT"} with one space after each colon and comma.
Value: {"value": 400, "unit": "rpm"}
